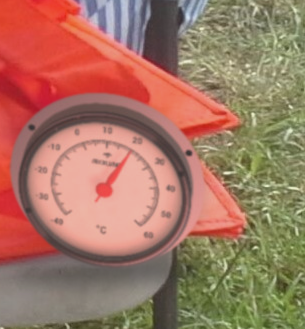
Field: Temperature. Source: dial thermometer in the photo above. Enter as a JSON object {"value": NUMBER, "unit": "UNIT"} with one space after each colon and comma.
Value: {"value": 20, "unit": "°C"}
